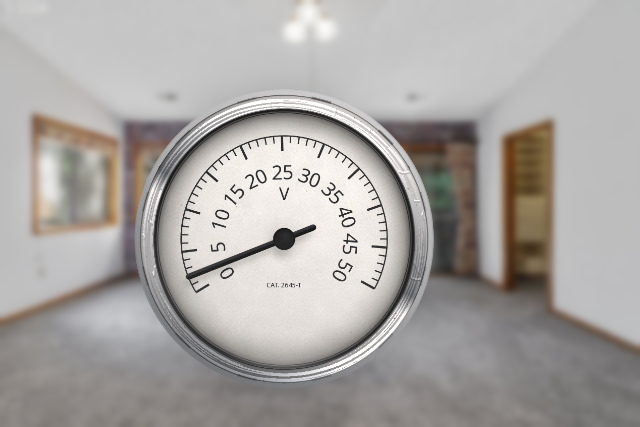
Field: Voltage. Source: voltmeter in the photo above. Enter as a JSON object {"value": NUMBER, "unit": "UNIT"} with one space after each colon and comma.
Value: {"value": 2, "unit": "V"}
